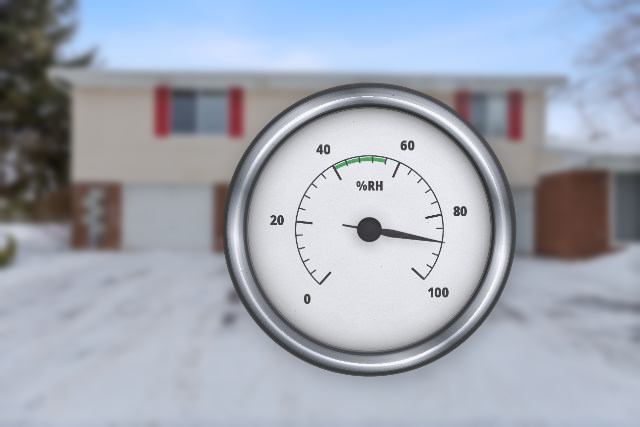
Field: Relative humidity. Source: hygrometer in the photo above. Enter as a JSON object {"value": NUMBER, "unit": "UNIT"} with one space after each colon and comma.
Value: {"value": 88, "unit": "%"}
